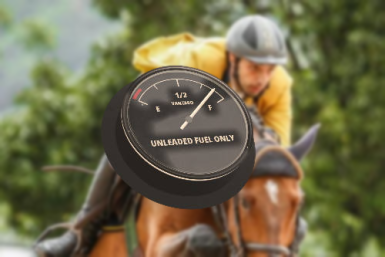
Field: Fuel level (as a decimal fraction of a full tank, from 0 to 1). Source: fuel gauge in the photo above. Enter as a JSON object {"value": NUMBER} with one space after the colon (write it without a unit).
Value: {"value": 0.875}
